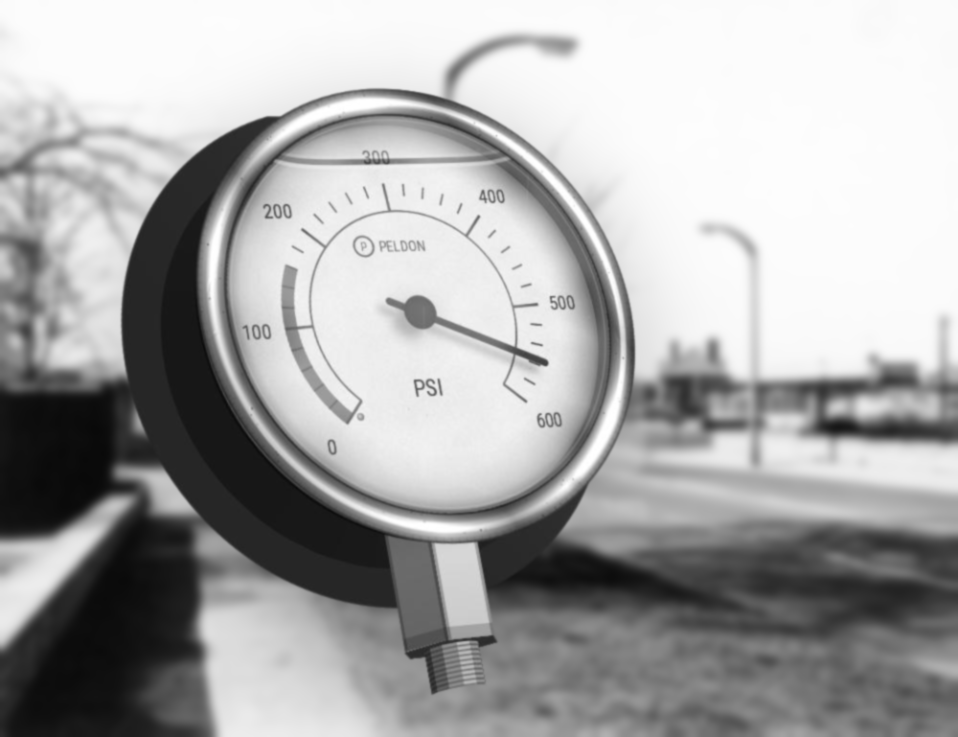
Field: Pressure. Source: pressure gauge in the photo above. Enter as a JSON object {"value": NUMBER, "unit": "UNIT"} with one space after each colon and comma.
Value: {"value": 560, "unit": "psi"}
